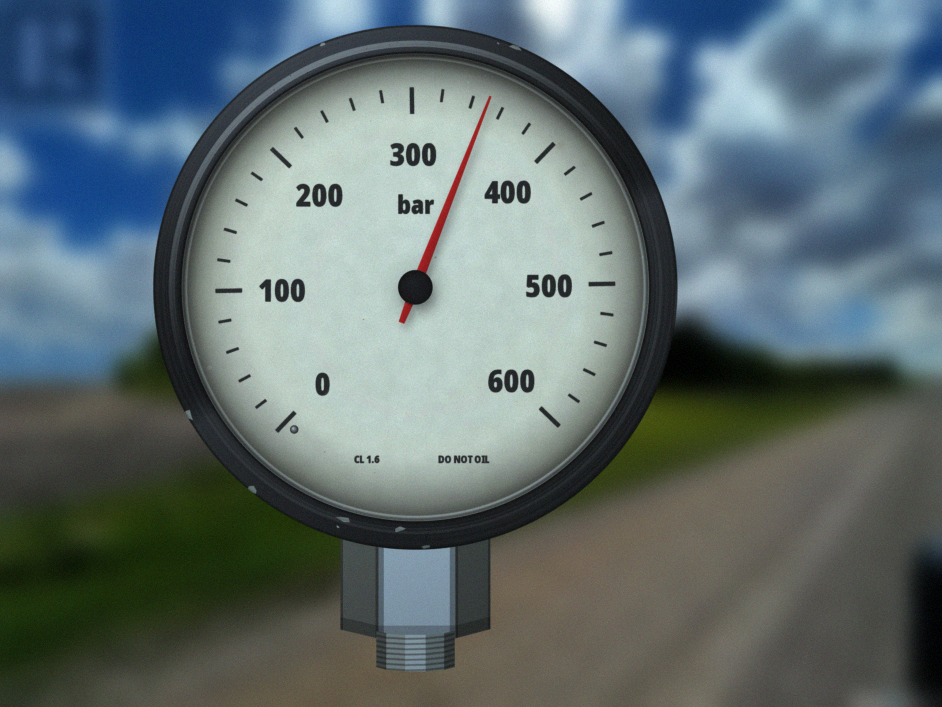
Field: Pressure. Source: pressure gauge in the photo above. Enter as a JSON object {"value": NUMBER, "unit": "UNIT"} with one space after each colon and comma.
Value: {"value": 350, "unit": "bar"}
